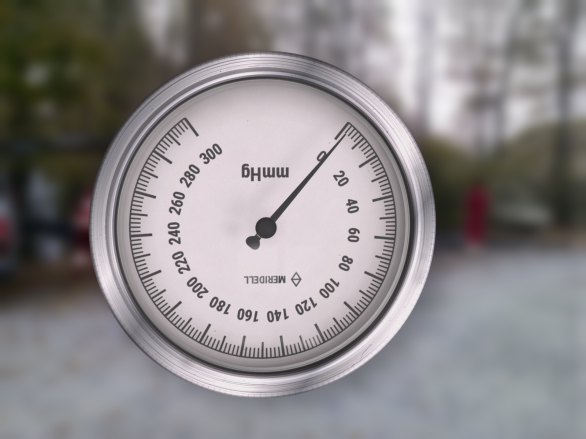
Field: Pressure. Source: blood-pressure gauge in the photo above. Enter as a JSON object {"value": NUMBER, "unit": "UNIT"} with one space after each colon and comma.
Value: {"value": 2, "unit": "mmHg"}
